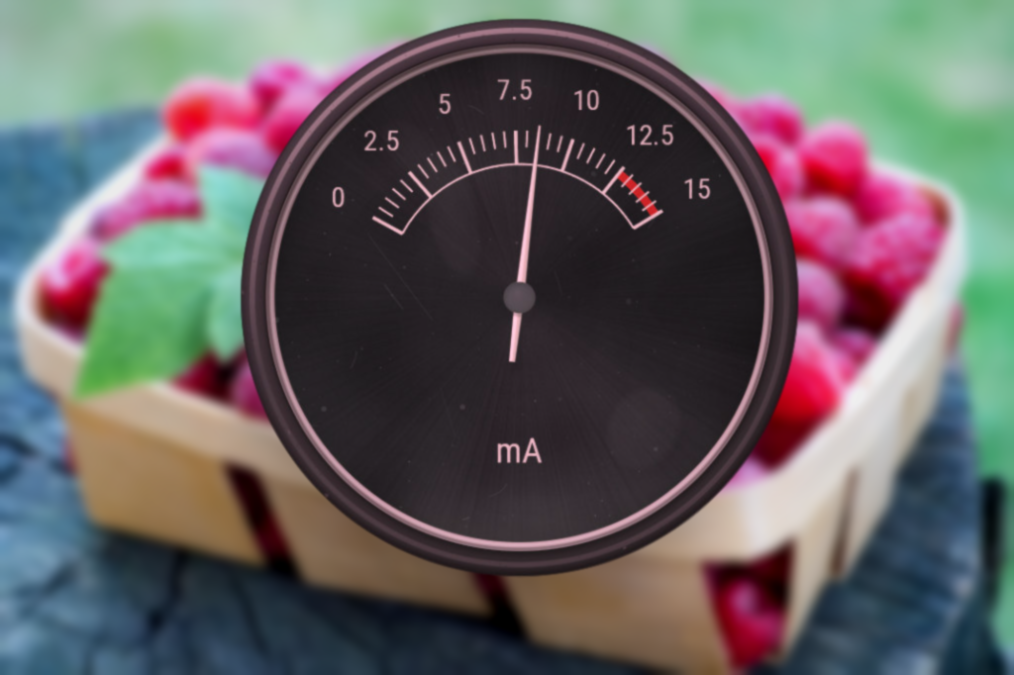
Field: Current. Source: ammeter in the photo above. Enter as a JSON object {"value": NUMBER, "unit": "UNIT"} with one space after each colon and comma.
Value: {"value": 8.5, "unit": "mA"}
